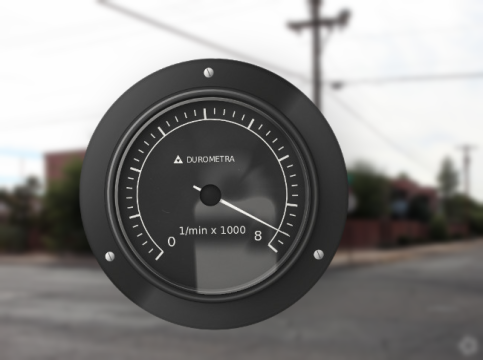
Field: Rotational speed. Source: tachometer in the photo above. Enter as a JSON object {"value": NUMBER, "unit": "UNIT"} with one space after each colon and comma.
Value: {"value": 7600, "unit": "rpm"}
